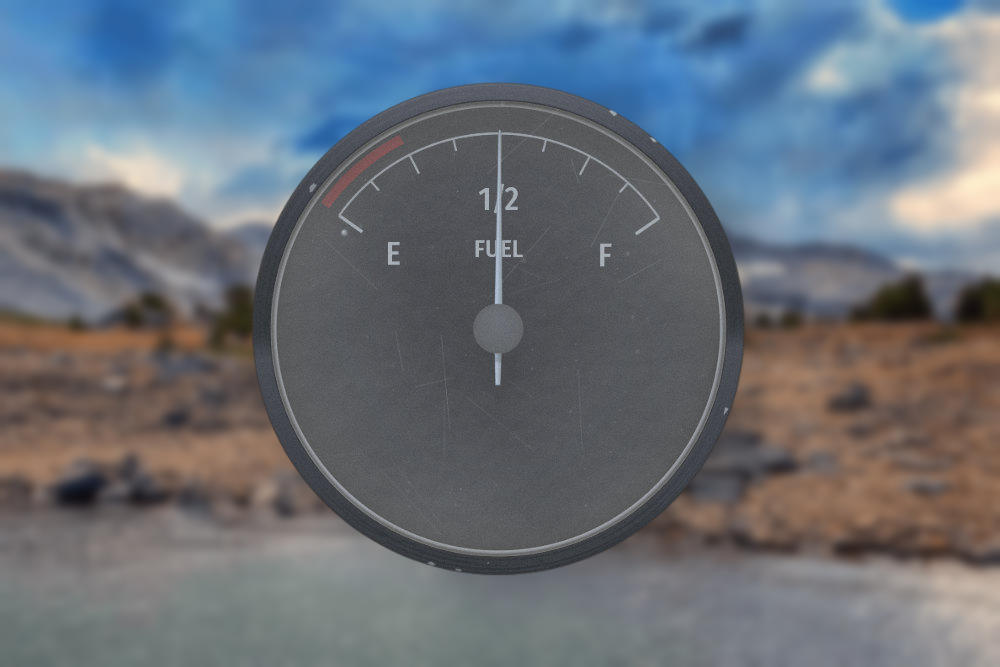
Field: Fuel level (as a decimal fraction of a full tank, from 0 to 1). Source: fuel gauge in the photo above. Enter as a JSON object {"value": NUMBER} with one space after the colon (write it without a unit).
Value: {"value": 0.5}
